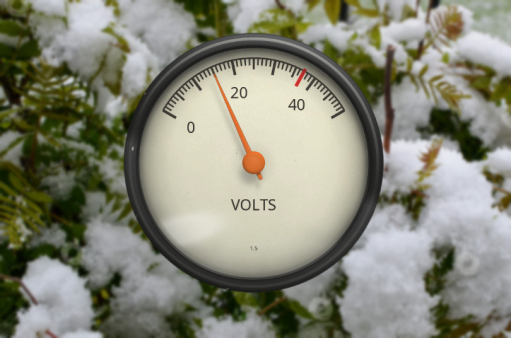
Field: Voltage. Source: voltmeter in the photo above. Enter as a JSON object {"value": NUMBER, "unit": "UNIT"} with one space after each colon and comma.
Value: {"value": 15, "unit": "V"}
